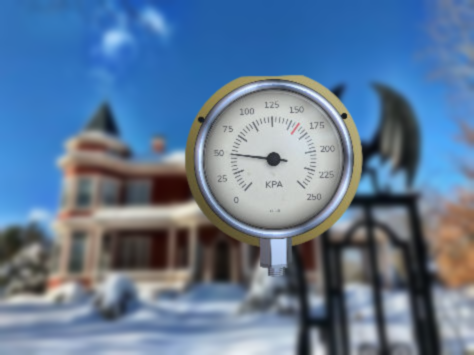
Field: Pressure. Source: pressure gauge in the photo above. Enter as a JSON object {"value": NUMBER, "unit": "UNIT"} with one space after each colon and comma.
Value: {"value": 50, "unit": "kPa"}
